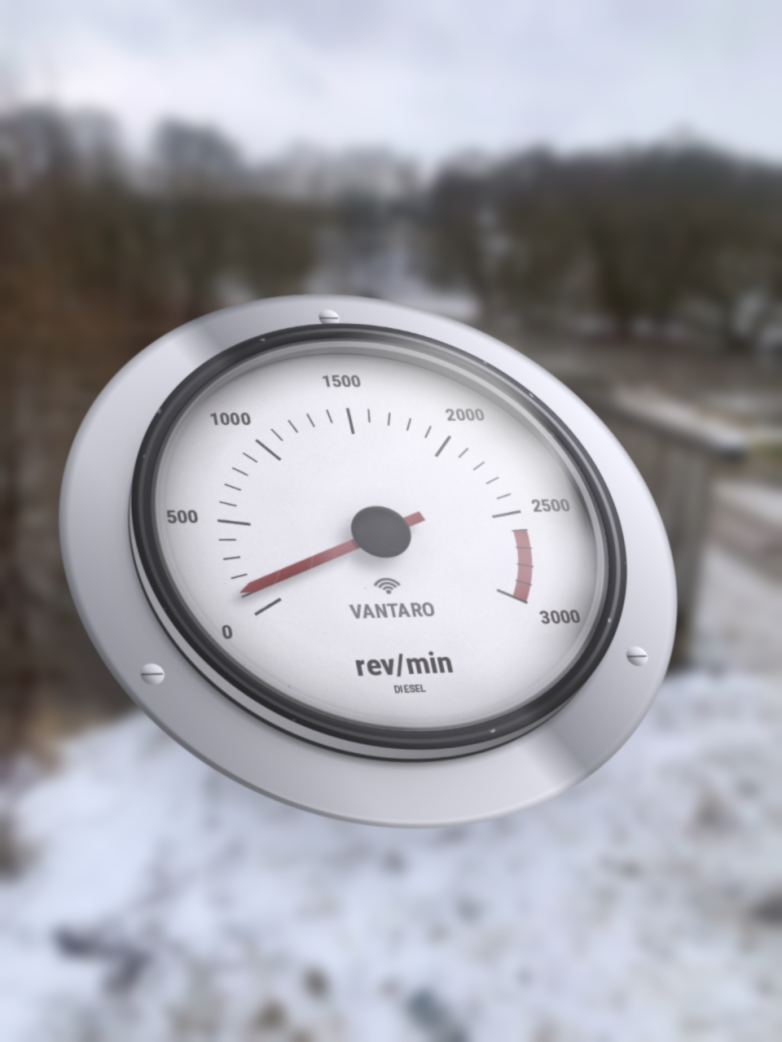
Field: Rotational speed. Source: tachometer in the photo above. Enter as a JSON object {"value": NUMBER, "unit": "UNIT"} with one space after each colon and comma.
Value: {"value": 100, "unit": "rpm"}
